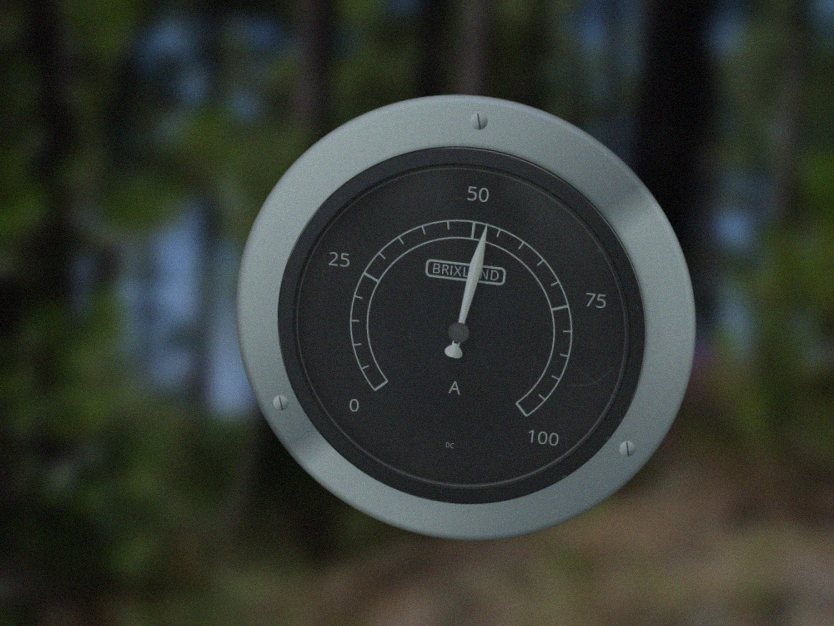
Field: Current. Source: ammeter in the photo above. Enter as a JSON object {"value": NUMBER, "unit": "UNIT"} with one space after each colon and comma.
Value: {"value": 52.5, "unit": "A"}
